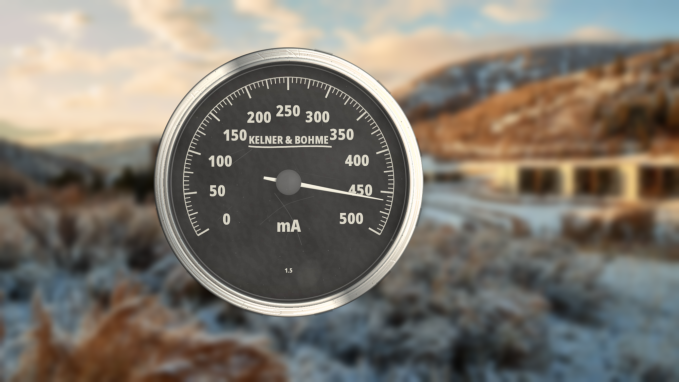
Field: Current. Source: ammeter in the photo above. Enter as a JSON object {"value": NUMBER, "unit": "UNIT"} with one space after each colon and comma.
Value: {"value": 460, "unit": "mA"}
